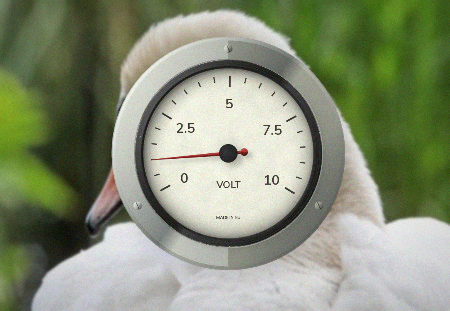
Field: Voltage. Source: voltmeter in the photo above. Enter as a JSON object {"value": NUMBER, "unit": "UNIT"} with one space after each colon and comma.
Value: {"value": 1, "unit": "V"}
